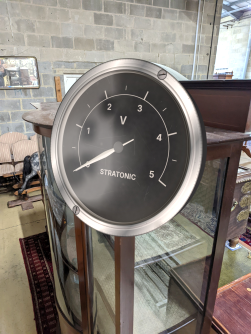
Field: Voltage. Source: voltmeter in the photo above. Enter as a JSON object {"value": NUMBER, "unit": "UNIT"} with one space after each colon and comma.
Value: {"value": 0, "unit": "V"}
